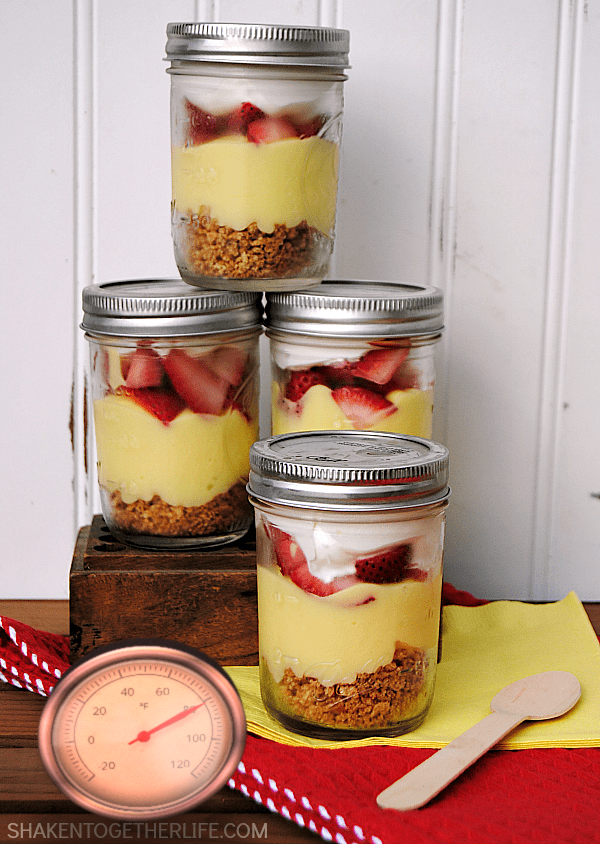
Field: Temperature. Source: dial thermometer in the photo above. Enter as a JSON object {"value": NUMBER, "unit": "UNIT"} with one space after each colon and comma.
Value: {"value": 80, "unit": "°F"}
